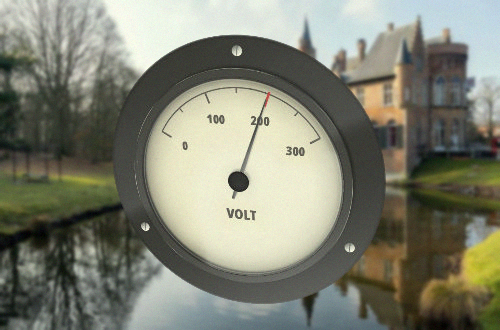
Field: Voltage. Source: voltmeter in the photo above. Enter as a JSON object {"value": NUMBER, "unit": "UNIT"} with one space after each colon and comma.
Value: {"value": 200, "unit": "V"}
